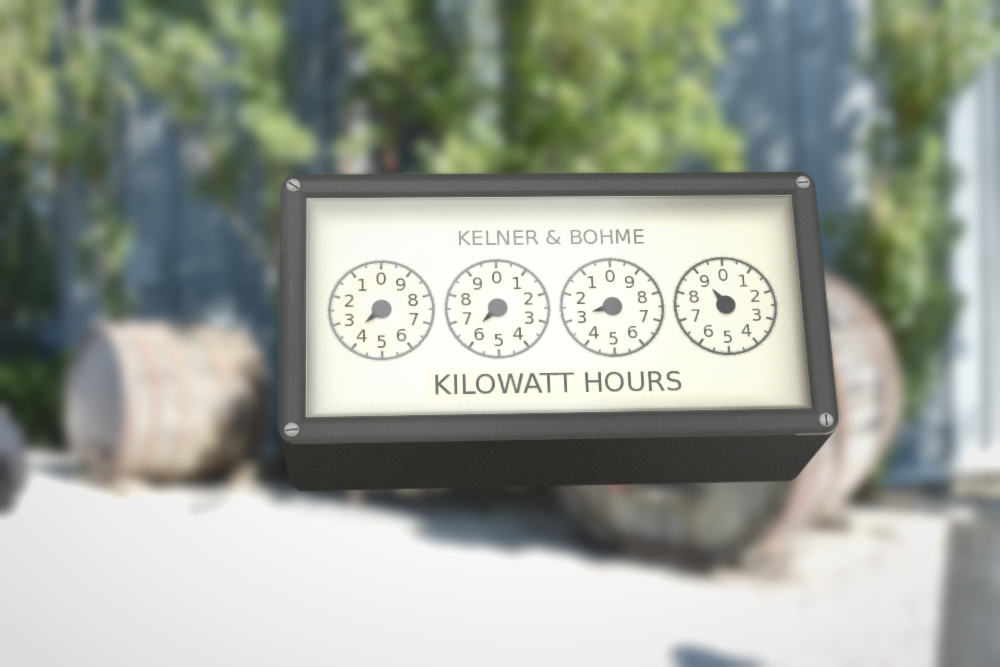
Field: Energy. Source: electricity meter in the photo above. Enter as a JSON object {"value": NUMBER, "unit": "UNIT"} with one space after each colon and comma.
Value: {"value": 3629, "unit": "kWh"}
